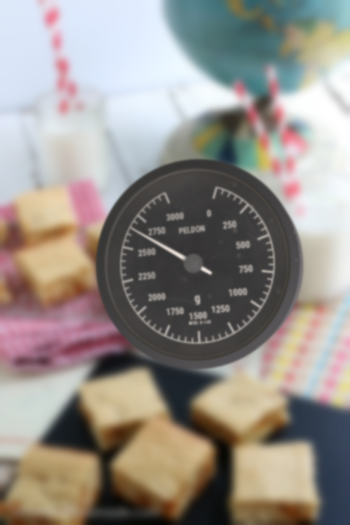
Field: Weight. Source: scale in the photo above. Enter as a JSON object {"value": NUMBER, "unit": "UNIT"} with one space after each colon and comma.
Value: {"value": 2650, "unit": "g"}
